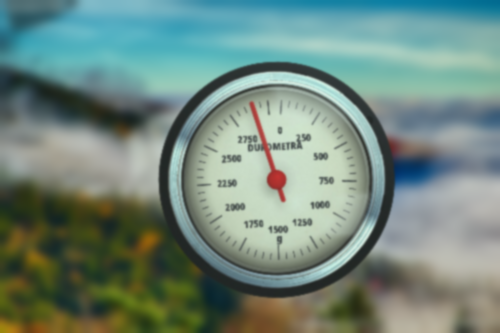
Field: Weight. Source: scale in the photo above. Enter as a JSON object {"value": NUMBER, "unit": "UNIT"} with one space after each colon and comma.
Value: {"value": 2900, "unit": "g"}
